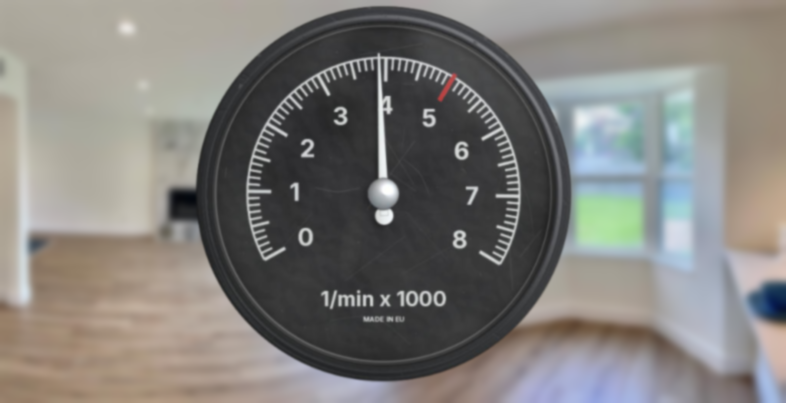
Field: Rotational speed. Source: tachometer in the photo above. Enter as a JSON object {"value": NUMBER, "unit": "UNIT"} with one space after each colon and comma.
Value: {"value": 3900, "unit": "rpm"}
